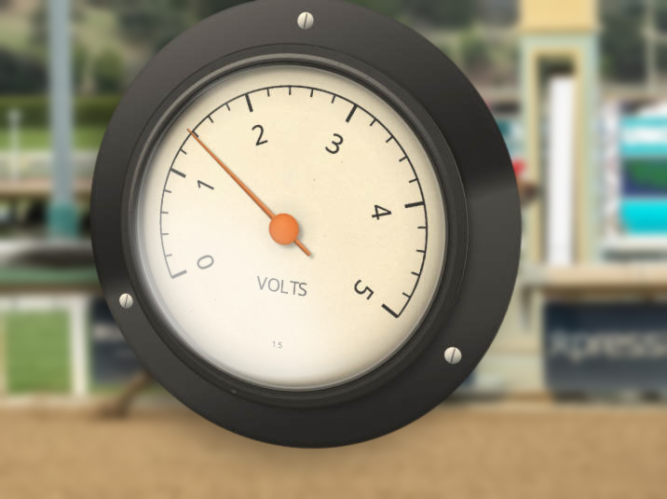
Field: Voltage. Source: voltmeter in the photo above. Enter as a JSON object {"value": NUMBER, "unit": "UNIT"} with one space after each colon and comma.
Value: {"value": 1.4, "unit": "V"}
